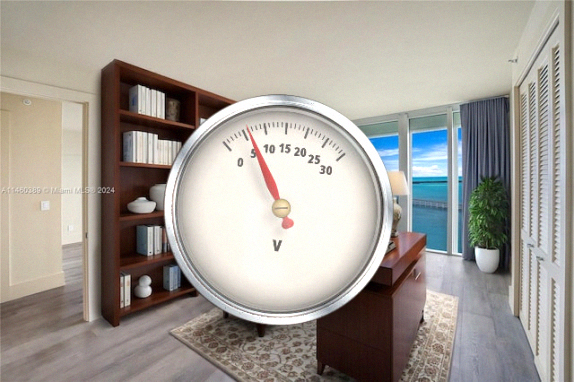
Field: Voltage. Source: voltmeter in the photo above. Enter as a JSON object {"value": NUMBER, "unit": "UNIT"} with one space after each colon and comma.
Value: {"value": 6, "unit": "V"}
